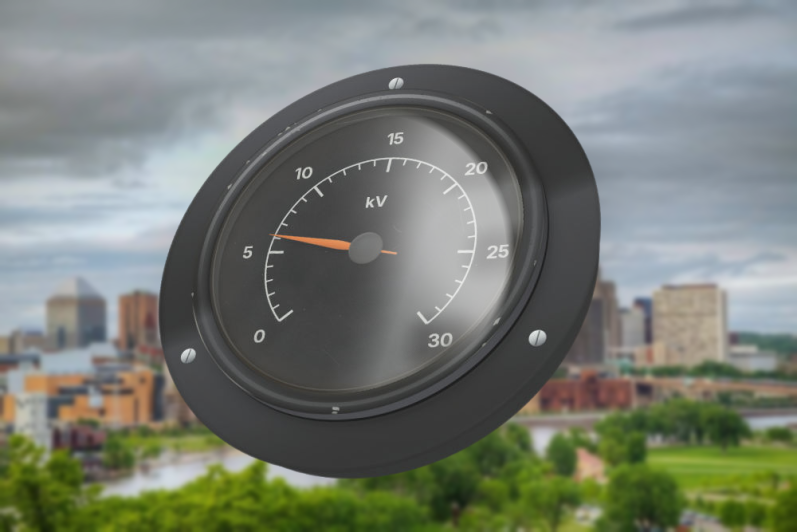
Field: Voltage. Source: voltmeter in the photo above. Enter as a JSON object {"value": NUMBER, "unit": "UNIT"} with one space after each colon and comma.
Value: {"value": 6, "unit": "kV"}
